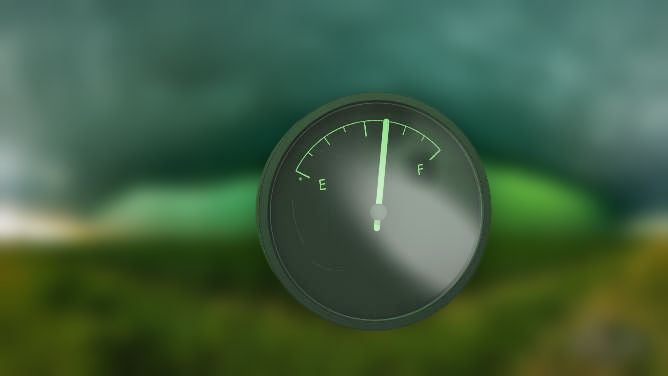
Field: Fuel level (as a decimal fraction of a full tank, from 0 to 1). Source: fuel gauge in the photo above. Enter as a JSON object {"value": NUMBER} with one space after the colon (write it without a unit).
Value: {"value": 0.625}
